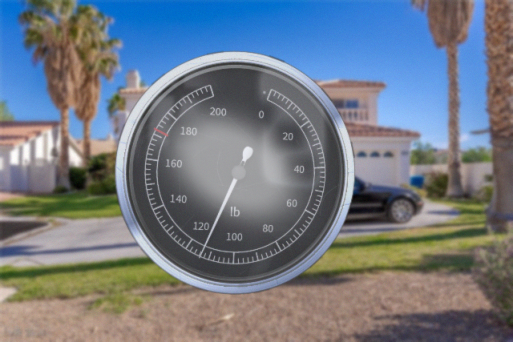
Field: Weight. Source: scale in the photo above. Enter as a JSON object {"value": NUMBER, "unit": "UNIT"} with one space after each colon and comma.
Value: {"value": 114, "unit": "lb"}
